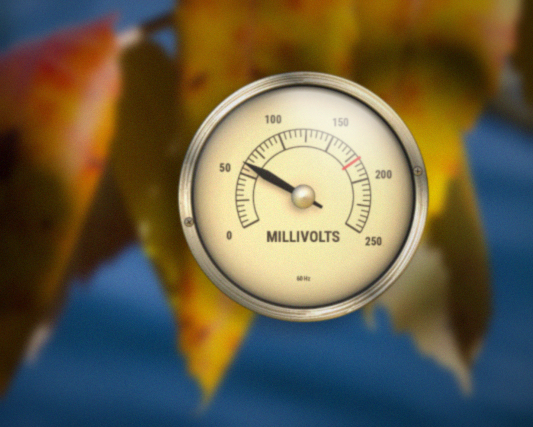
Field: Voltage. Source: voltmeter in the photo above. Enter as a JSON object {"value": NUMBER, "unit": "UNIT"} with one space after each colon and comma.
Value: {"value": 60, "unit": "mV"}
